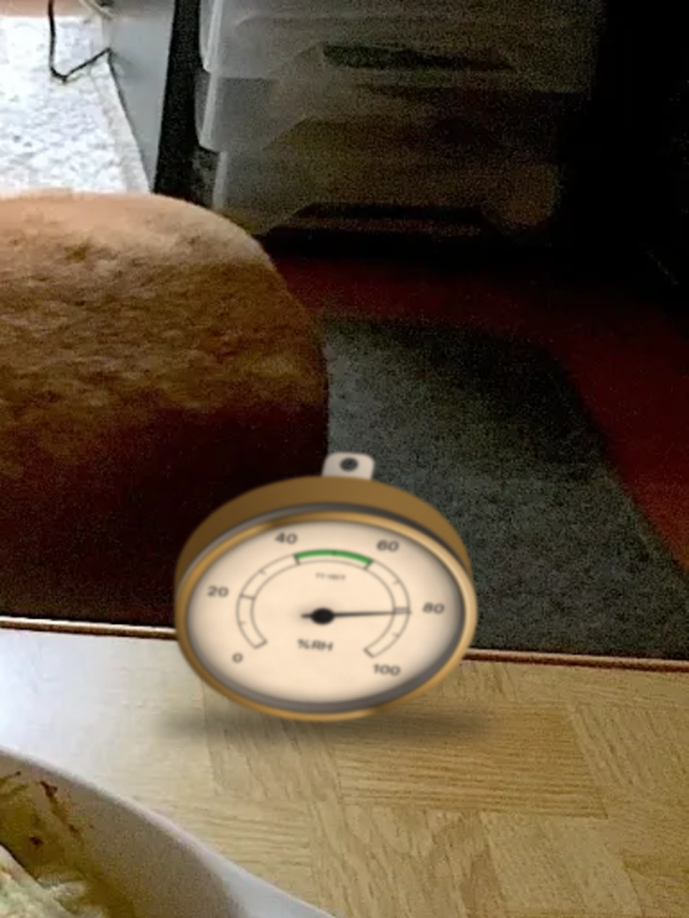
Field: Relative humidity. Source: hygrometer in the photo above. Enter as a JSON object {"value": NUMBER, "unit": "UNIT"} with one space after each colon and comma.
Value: {"value": 80, "unit": "%"}
